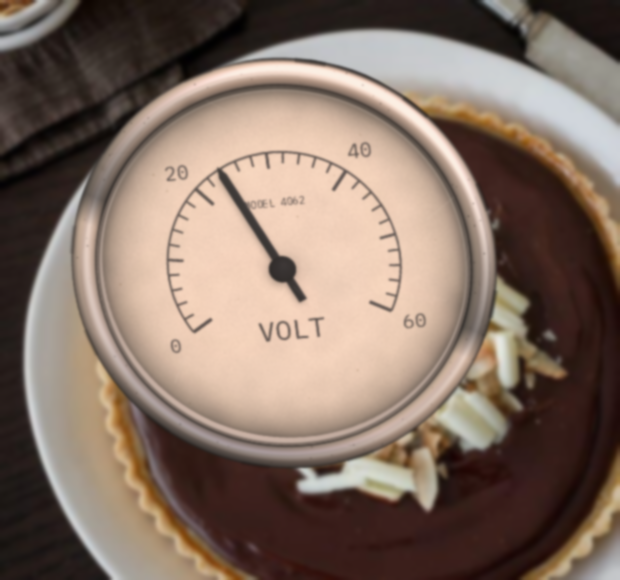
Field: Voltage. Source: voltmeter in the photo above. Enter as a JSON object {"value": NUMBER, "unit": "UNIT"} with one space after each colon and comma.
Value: {"value": 24, "unit": "V"}
